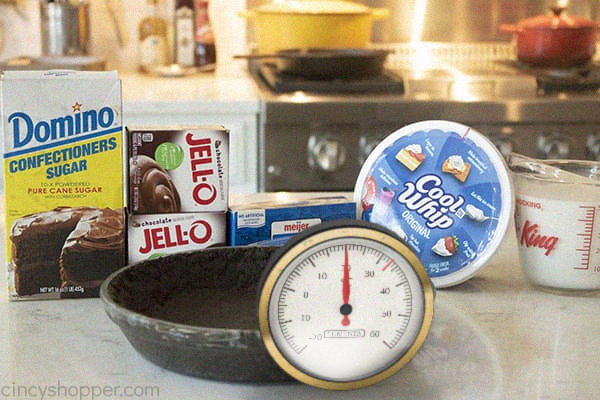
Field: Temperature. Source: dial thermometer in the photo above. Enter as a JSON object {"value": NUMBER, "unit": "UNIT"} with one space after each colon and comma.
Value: {"value": 20, "unit": "°C"}
